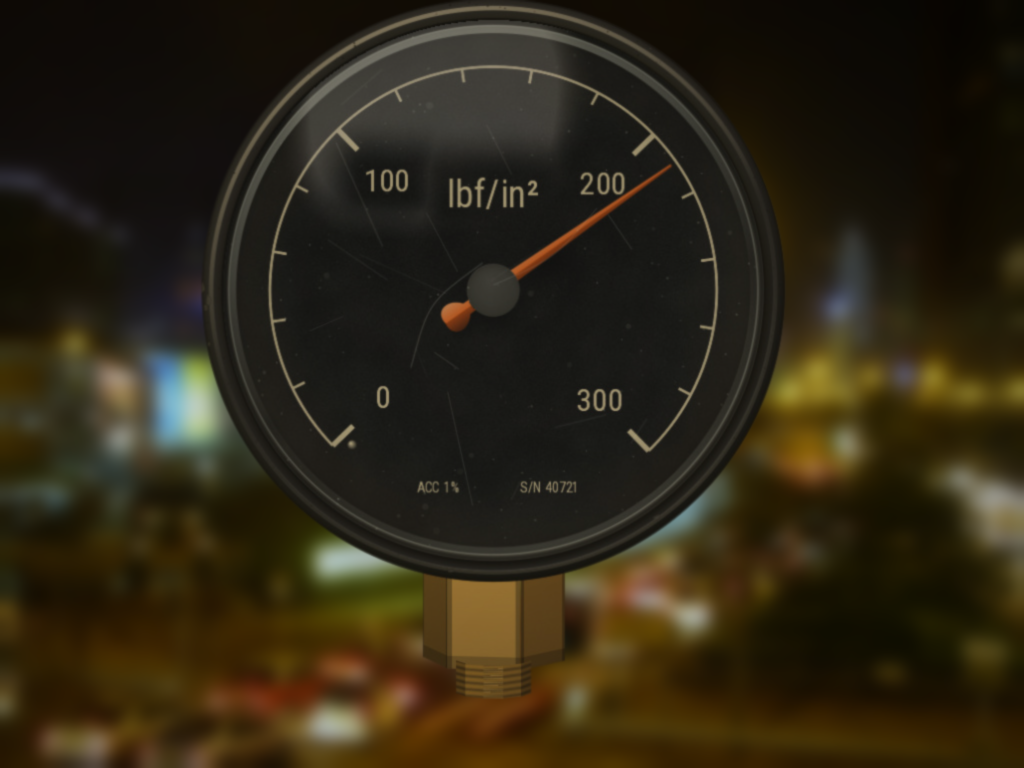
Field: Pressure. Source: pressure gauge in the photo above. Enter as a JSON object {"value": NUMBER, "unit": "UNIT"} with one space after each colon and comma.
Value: {"value": 210, "unit": "psi"}
